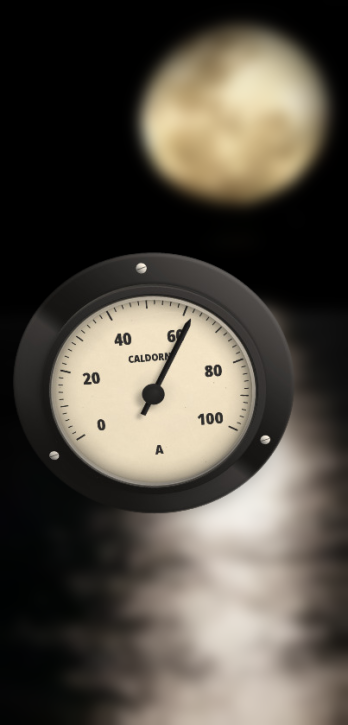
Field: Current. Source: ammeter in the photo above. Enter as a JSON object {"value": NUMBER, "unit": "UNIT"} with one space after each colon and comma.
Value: {"value": 62, "unit": "A"}
